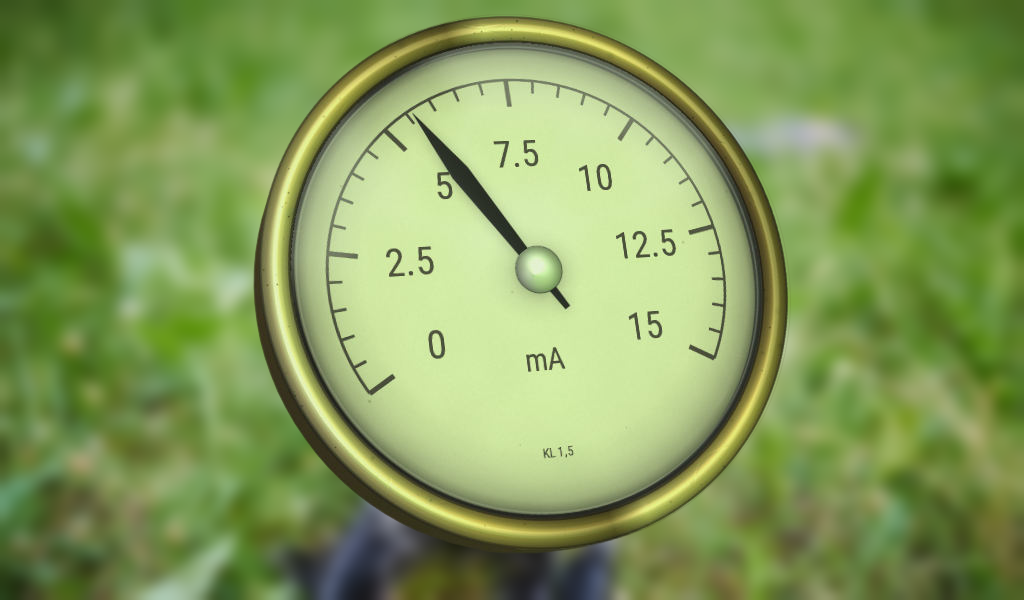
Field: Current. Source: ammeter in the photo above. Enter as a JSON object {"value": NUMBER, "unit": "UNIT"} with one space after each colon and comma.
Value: {"value": 5.5, "unit": "mA"}
